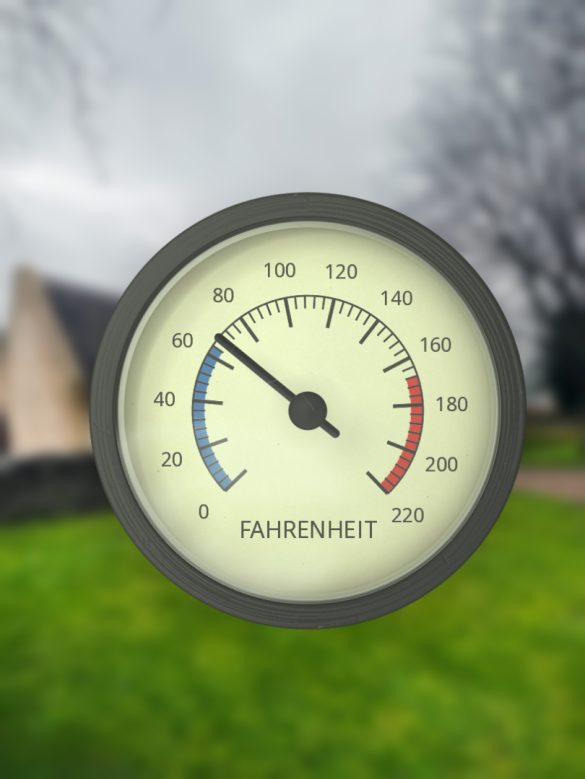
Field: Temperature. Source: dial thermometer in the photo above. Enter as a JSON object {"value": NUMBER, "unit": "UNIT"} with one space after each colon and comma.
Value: {"value": 68, "unit": "°F"}
